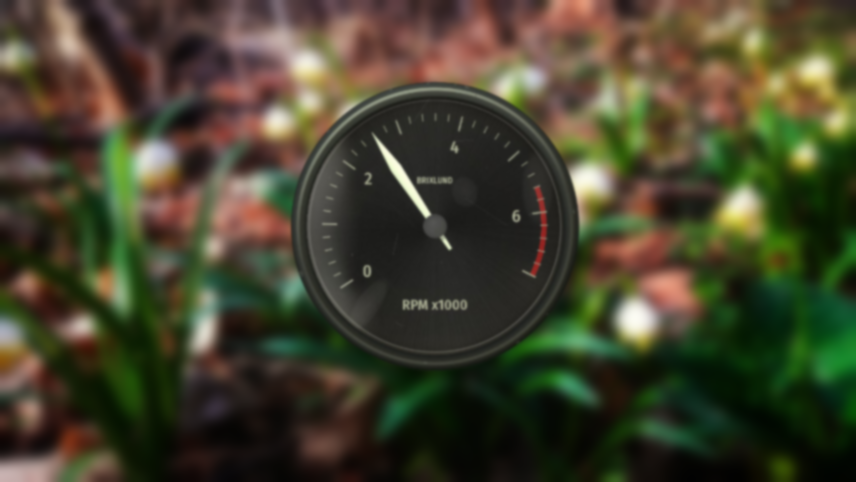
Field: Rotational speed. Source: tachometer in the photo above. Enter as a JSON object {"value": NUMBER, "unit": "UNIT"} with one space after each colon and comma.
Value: {"value": 2600, "unit": "rpm"}
